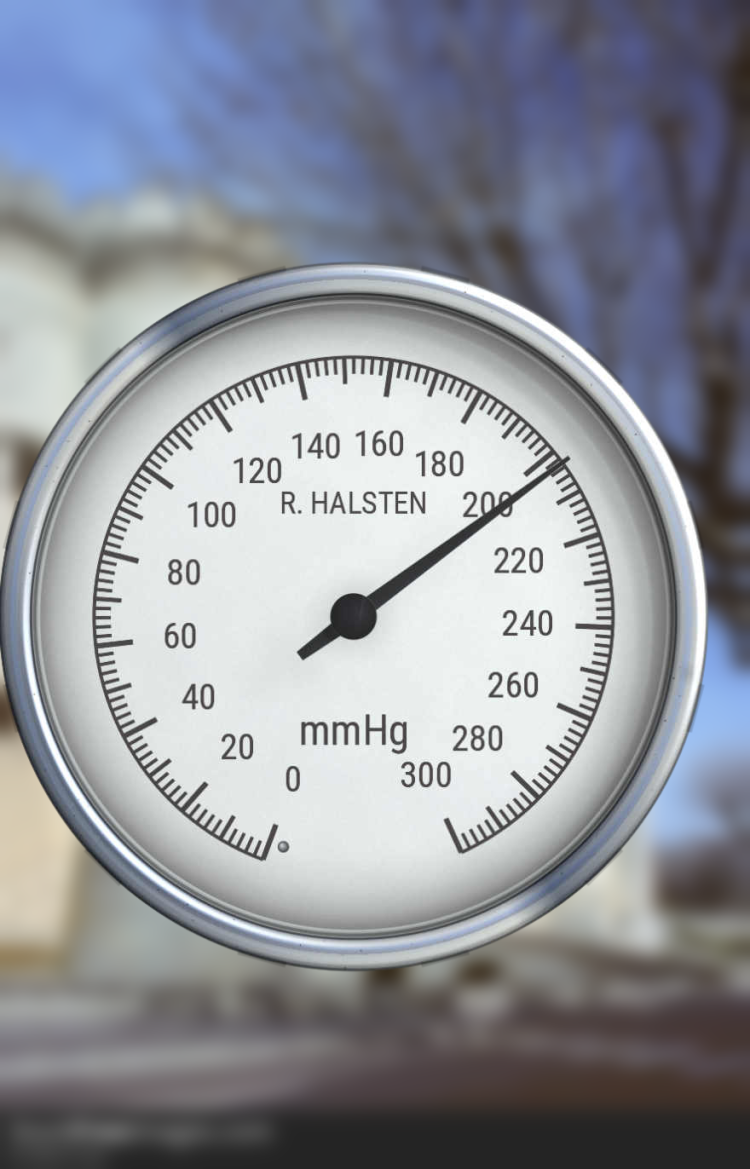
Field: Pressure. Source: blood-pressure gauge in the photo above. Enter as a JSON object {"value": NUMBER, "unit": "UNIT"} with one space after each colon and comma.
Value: {"value": 203, "unit": "mmHg"}
